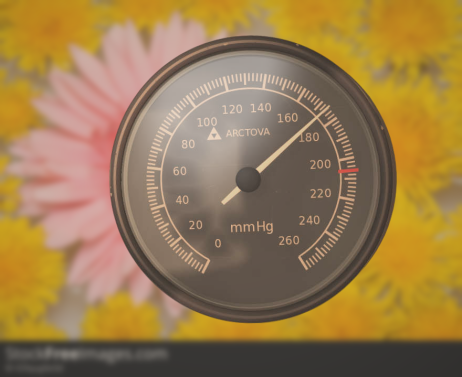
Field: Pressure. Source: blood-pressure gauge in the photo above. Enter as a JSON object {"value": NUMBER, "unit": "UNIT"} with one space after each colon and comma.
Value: {"value": 174, "unit": "mmHg"}
